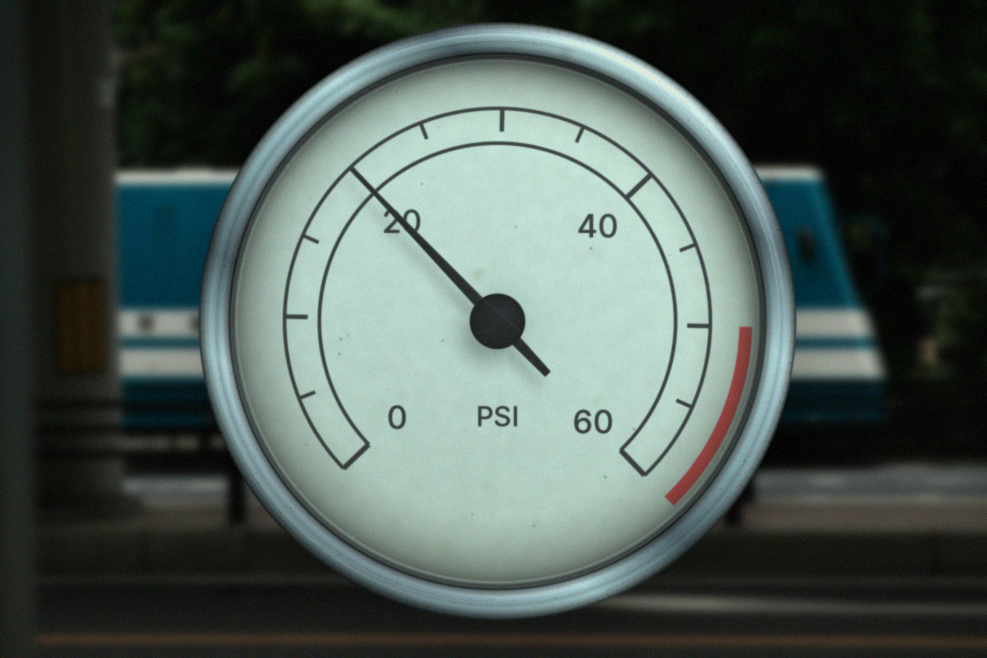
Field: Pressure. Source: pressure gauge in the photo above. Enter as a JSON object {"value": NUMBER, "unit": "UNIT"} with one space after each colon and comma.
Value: {"value": 20, "unit": "psi"}
